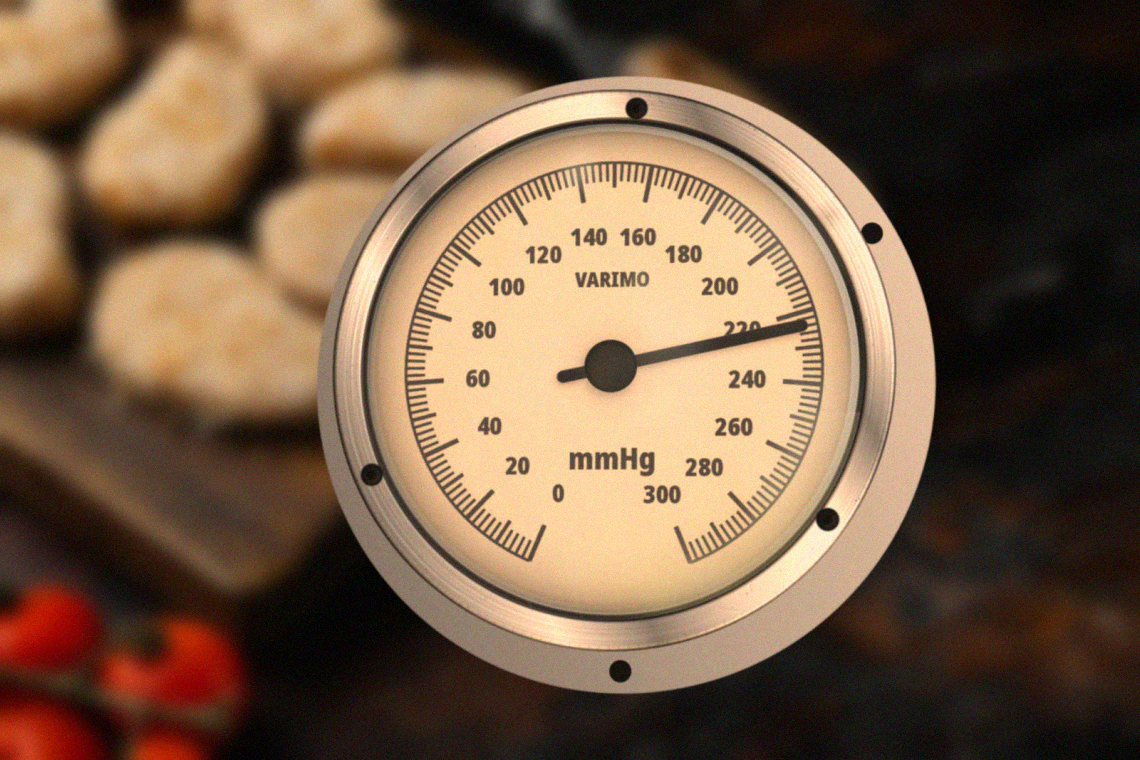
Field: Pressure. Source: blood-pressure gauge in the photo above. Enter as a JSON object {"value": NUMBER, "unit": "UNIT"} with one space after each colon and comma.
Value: {"value": 224, "unit": "mmHg"}
